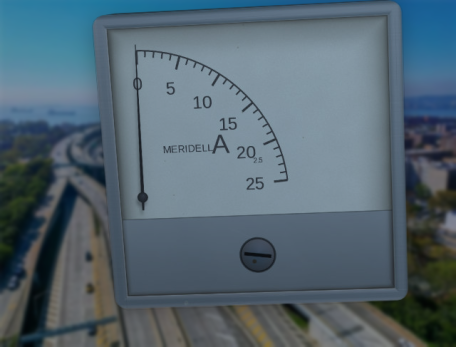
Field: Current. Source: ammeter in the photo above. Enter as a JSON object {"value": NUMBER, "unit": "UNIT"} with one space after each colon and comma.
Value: {"value": 0, "unit": "A"}
